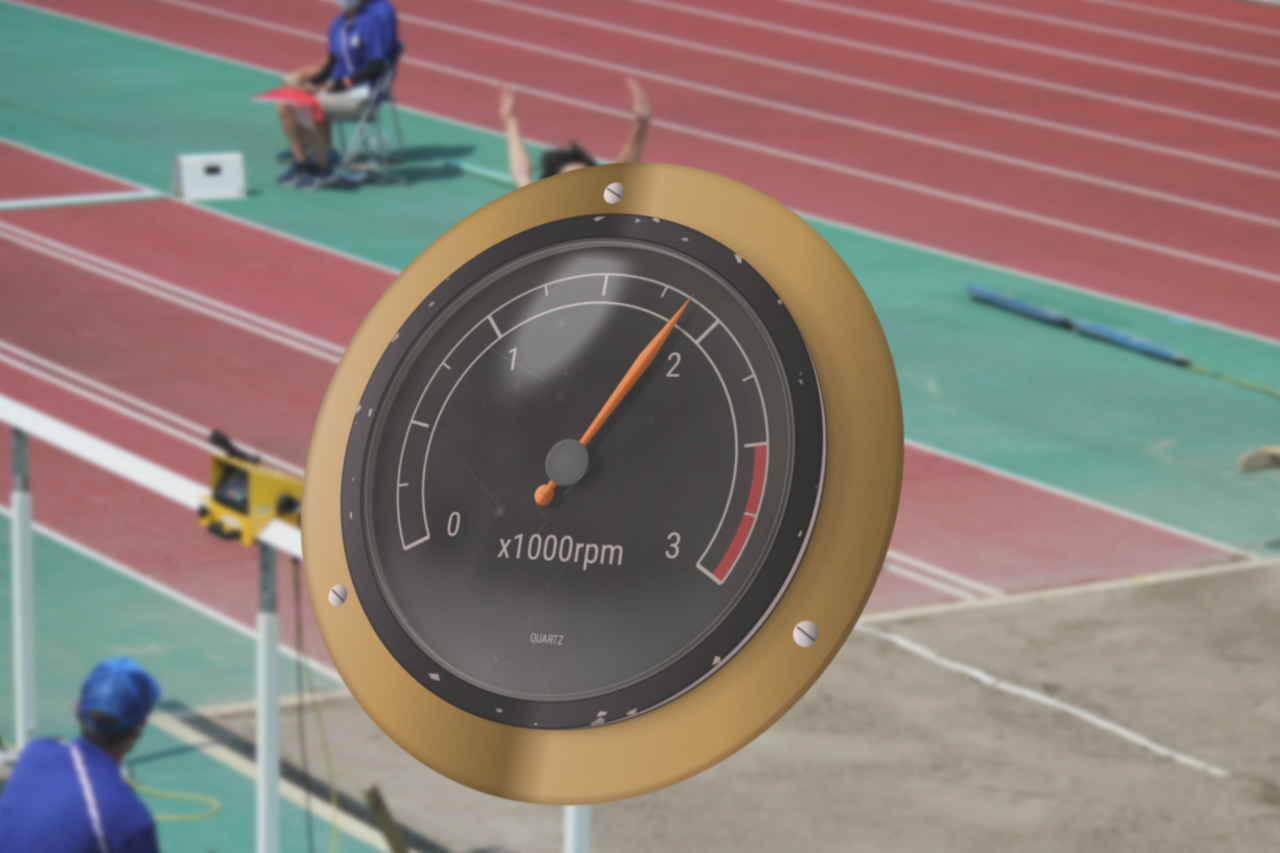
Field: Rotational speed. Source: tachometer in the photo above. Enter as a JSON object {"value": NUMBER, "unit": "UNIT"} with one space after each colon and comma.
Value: {"value": 1875, "unit": "rpm"}
